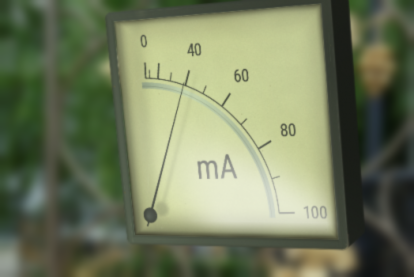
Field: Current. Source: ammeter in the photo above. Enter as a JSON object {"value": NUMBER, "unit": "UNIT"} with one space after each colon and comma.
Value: {"value": 40, "unit": "mA"}
